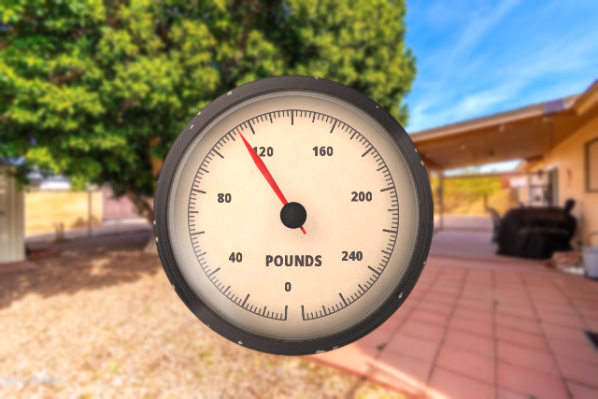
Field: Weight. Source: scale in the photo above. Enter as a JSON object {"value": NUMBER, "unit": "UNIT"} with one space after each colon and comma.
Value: {"value": 114, "unit": "lb"}
